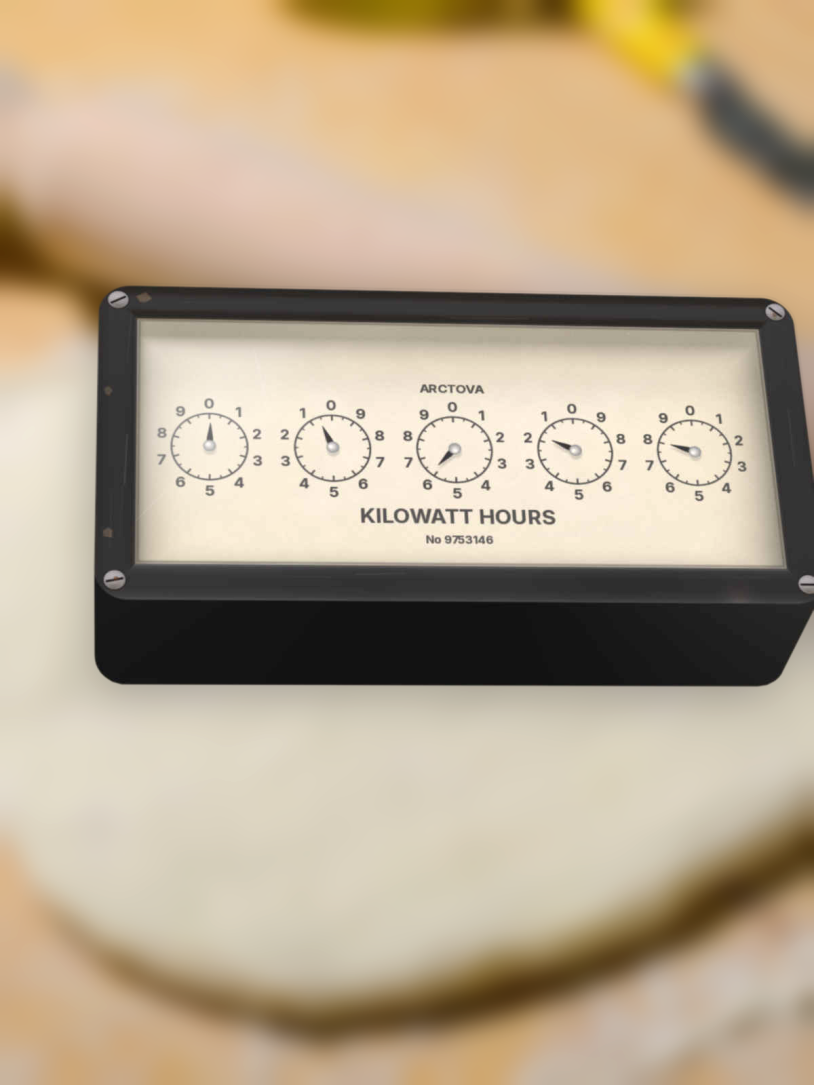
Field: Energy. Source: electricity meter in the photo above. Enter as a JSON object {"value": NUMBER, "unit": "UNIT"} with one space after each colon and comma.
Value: {"value": 618, "unit": "kWh"}
